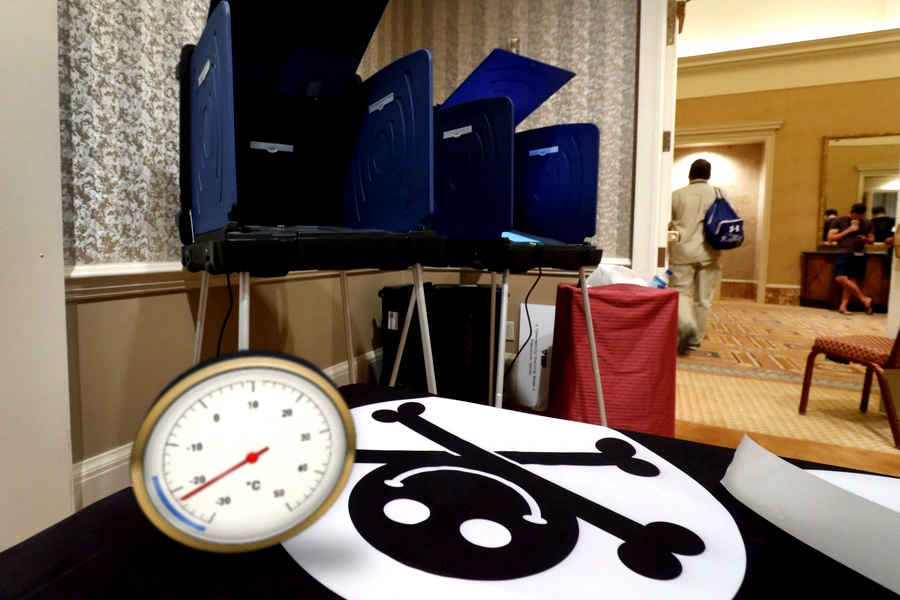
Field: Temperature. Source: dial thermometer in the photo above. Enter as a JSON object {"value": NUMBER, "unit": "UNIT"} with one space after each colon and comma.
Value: {"value": -22, "unit": "°C"}
